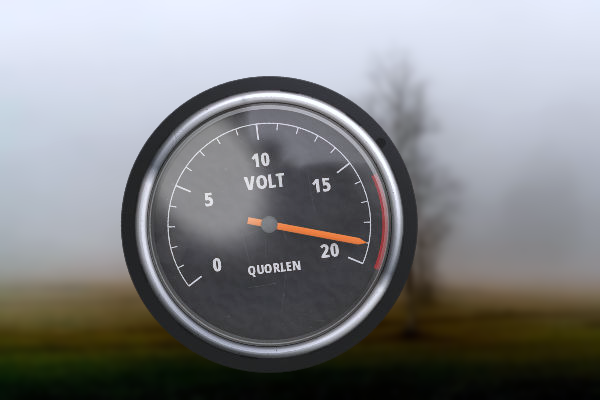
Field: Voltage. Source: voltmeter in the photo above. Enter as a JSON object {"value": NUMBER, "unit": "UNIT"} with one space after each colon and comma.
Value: {"value": 19, "unit": "V"}
